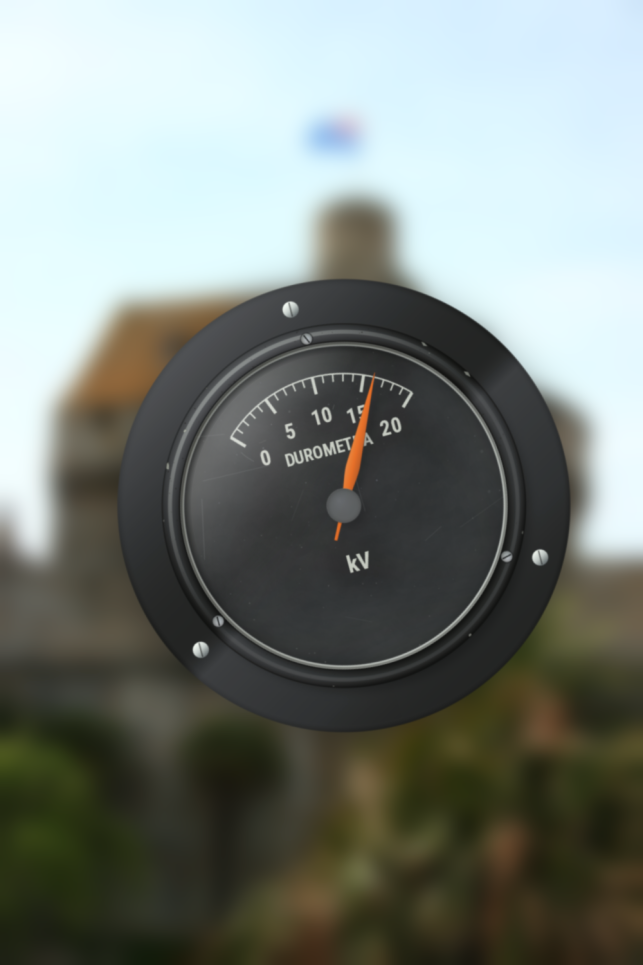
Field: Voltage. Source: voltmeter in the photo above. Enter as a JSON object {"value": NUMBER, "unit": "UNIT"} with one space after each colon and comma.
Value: {"value": 16, "unit": "kV"}
